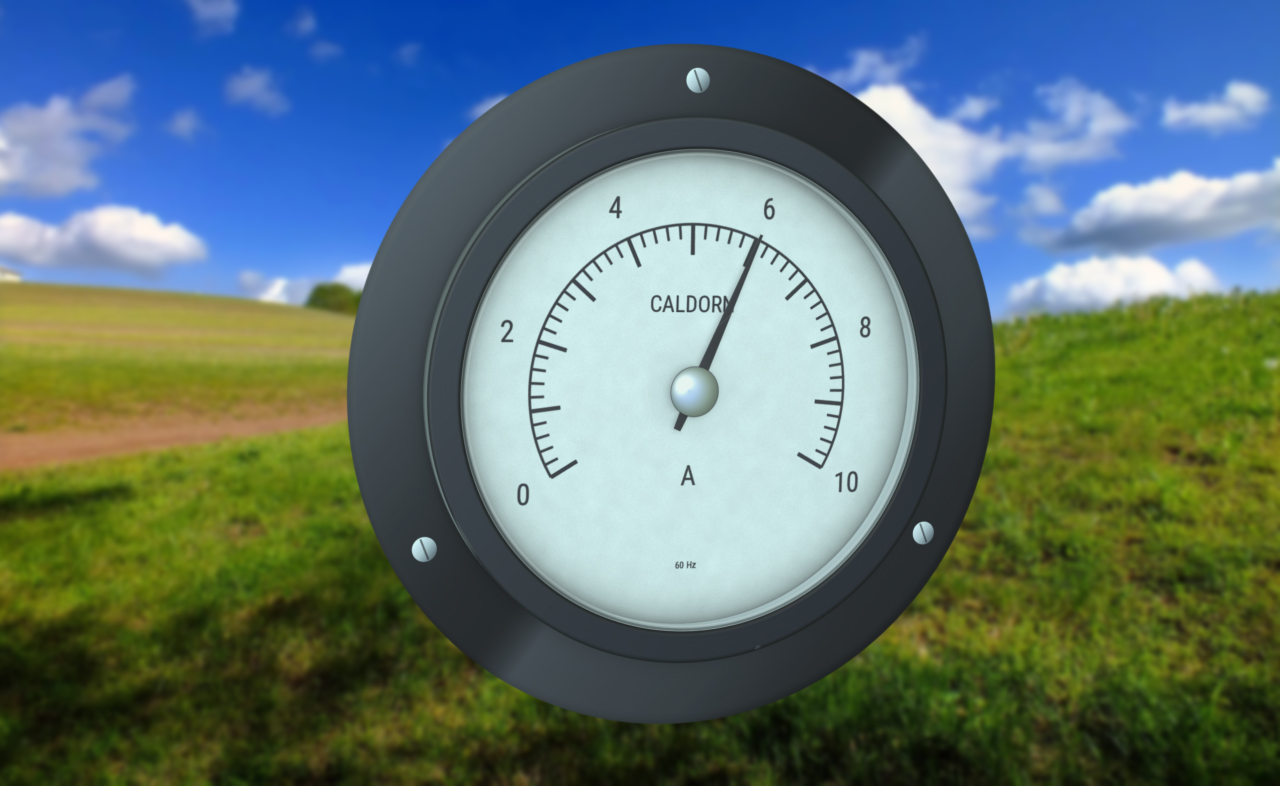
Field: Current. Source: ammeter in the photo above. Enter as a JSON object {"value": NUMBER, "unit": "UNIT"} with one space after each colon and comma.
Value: {"value": 6, "unit": "A"}
